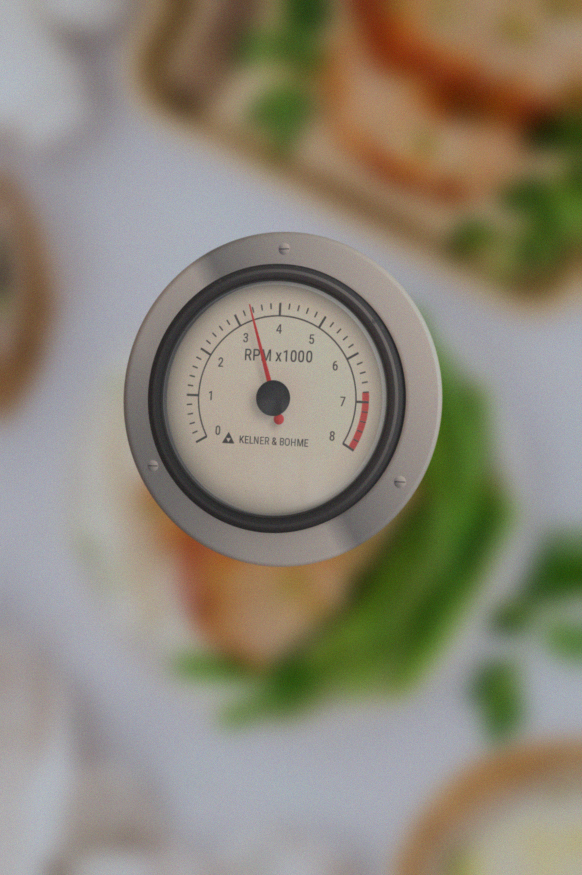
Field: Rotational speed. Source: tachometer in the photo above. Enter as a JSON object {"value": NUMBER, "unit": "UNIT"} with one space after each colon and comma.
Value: {"value": 3400, "unit": "rpm"}
